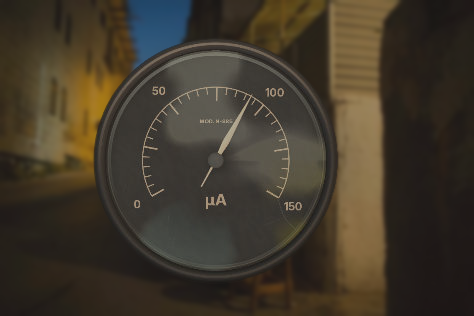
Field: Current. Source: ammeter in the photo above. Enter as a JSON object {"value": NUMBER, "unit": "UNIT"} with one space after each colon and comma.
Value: {"value": 92.5, "unit": "µA"}
